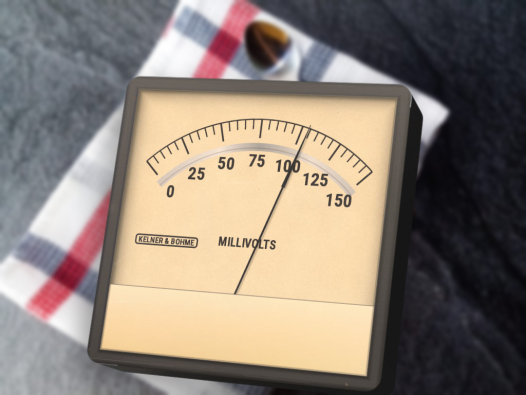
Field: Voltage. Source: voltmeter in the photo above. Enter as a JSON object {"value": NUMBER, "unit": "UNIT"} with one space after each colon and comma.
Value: {"value": 105, "unit": "mV"}
